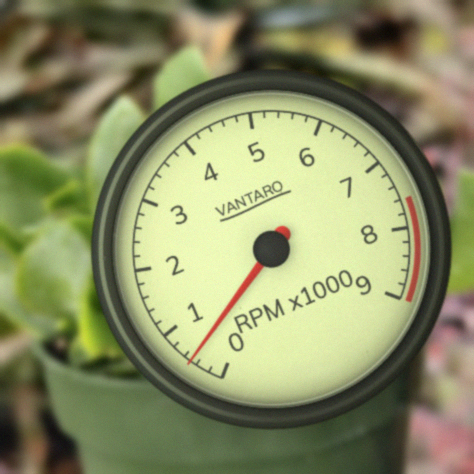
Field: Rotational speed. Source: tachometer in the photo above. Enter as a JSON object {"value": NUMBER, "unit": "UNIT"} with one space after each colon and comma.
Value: {"value": 500, "unit": "rpm"}
